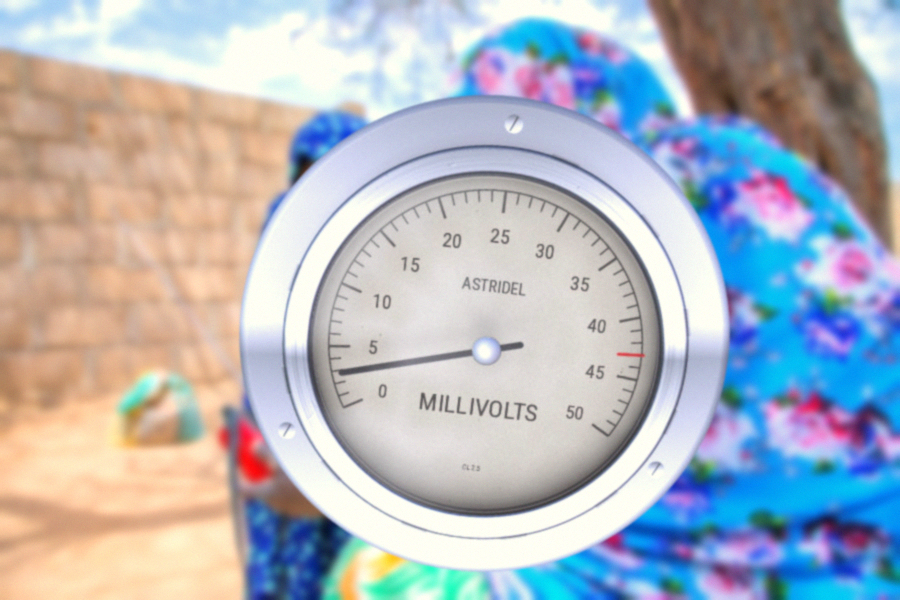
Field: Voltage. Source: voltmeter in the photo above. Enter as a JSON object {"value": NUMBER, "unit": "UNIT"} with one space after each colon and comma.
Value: {"value": 3, "unit": "mV"}
